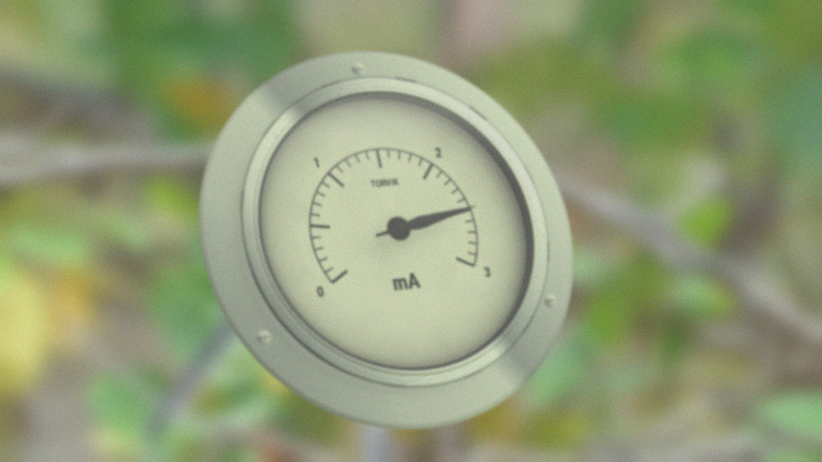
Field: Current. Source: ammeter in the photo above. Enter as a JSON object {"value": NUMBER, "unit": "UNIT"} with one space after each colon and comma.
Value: {"value": 2.5, "unit": "mA"}
